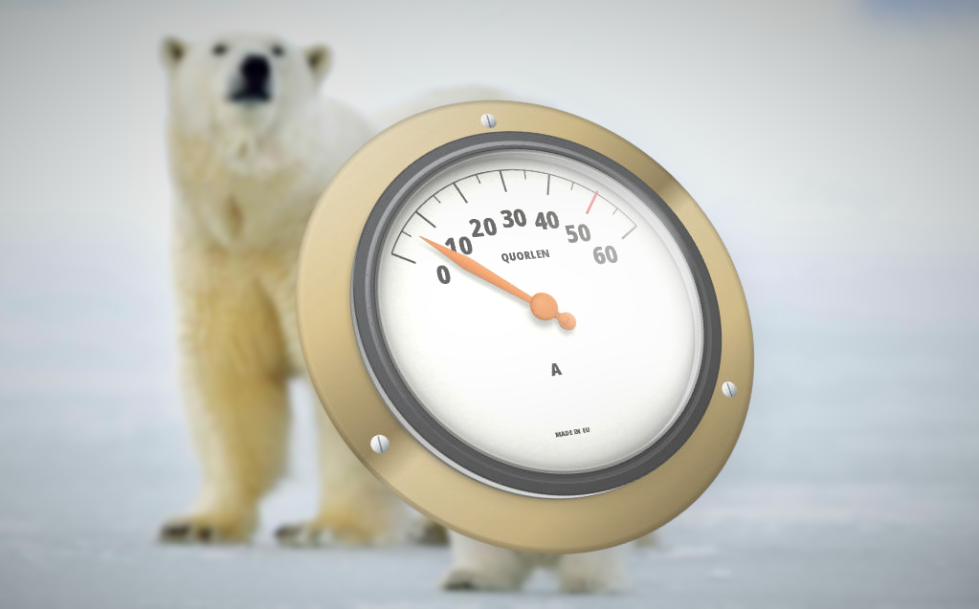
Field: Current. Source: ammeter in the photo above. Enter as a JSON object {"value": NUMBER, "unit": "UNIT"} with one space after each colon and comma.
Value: {"value": 5, "unit": "A"}
